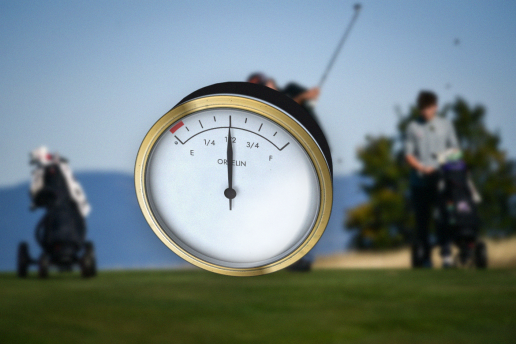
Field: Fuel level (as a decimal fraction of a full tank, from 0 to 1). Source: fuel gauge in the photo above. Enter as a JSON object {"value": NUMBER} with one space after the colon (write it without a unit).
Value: {"value": 0.5}
